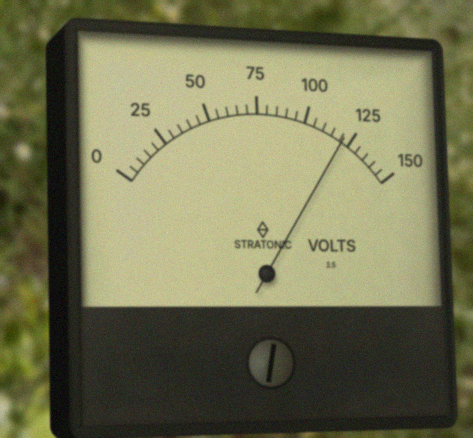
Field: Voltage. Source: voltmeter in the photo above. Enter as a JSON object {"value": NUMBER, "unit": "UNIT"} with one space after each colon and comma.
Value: {"value": 120, "unit": "V"}
